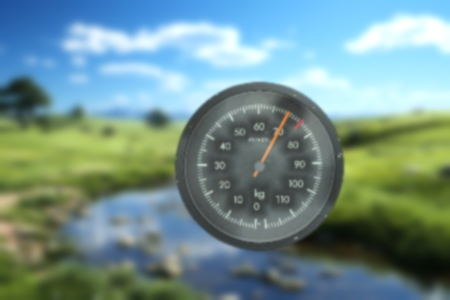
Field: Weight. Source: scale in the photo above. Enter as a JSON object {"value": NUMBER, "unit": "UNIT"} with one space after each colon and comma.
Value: {"value": 70, "unit": "kg"}
